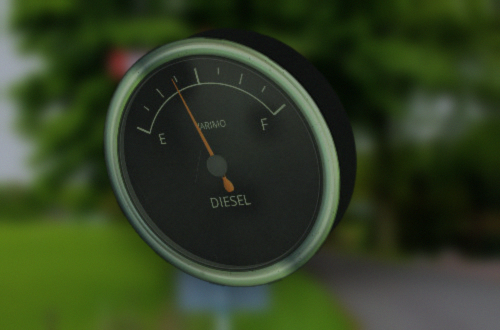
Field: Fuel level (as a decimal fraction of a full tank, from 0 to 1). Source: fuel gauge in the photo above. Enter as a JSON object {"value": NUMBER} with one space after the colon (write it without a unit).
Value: {"value": 0.375}
